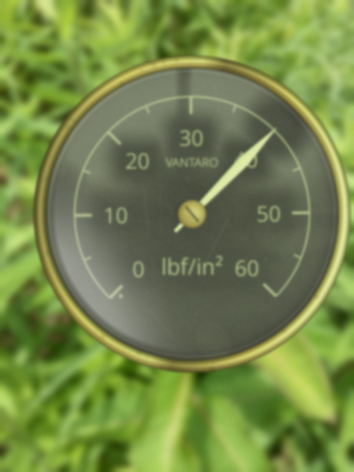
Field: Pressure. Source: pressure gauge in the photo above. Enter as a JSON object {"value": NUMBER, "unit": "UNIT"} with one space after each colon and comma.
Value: {"value": 40, "unit": "psi"}
